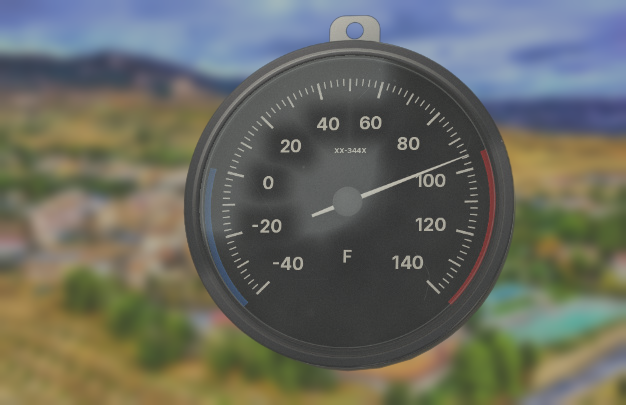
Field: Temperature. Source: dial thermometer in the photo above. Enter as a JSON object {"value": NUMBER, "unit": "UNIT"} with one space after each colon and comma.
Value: {"value": 96, "unit": "°F"}
